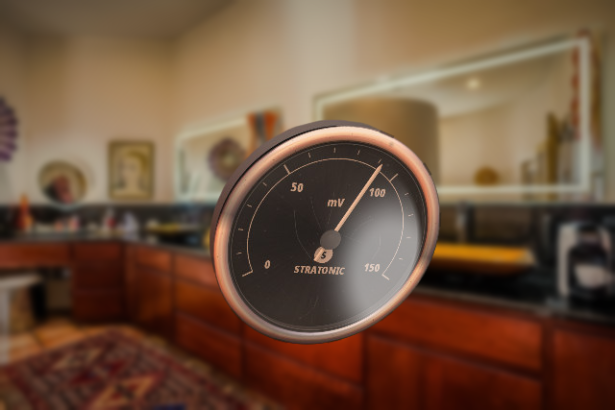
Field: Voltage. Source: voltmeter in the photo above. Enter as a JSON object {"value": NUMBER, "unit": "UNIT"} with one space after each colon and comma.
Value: {"value": 90, "unit": "mV"}
